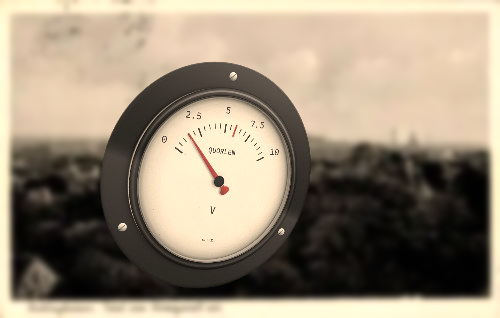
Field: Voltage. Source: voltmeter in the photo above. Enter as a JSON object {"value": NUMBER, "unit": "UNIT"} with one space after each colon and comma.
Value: {"value": 1.5, "unit": "V"}
